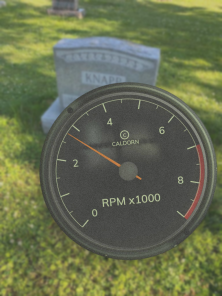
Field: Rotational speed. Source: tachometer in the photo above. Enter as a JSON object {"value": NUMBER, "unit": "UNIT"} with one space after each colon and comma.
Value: {"value": 2750, "unit": "rpm"}
